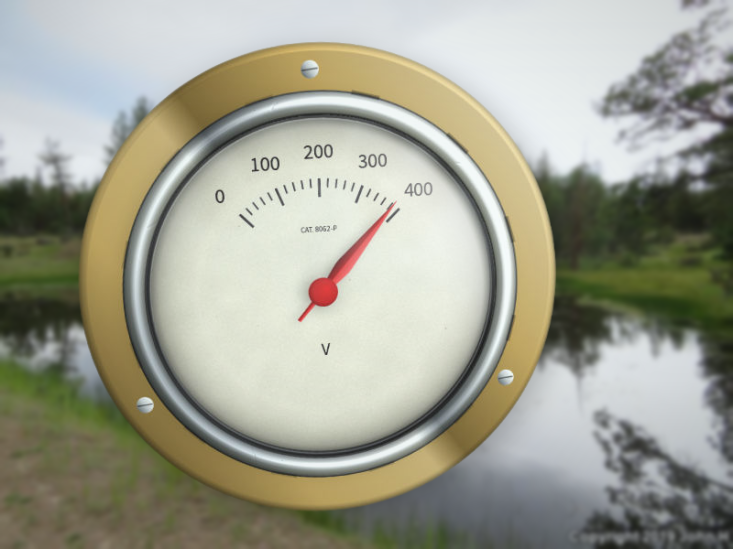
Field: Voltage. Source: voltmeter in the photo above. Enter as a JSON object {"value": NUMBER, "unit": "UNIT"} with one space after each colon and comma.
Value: {"value": 380, "unit": "V"}
